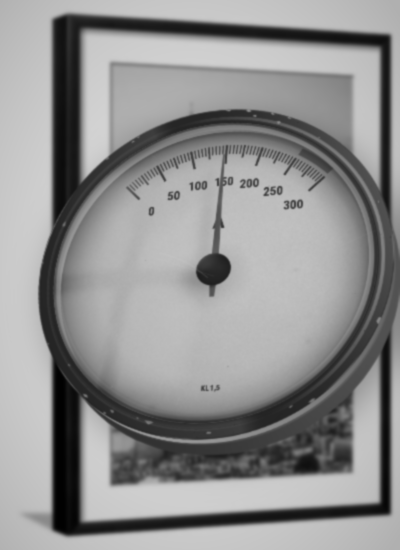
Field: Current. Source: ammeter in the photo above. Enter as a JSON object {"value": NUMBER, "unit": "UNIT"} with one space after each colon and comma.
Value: {"value": 150, "unit": "A"}
